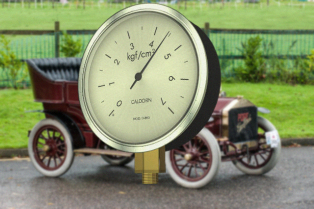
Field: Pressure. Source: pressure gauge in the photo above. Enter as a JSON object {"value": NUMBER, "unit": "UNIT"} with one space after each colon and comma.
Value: {"value": 4.5, "unit": "kg/cm²"}
